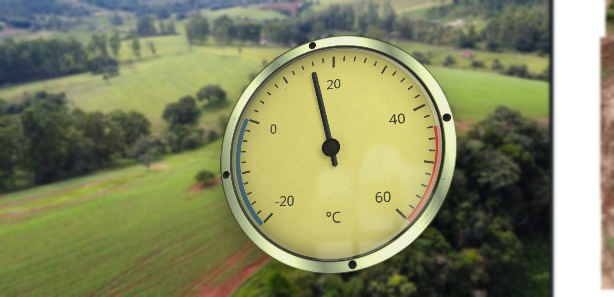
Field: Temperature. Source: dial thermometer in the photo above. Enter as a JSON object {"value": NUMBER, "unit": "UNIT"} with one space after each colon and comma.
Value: {"value": 16, "unit": "°C"}
